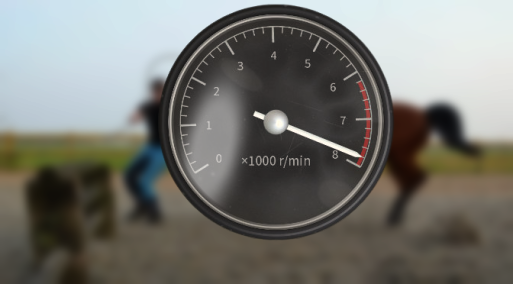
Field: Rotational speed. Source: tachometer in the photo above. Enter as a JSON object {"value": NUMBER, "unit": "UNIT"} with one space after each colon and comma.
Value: {"value": 7800, "unit": "rpm"}
